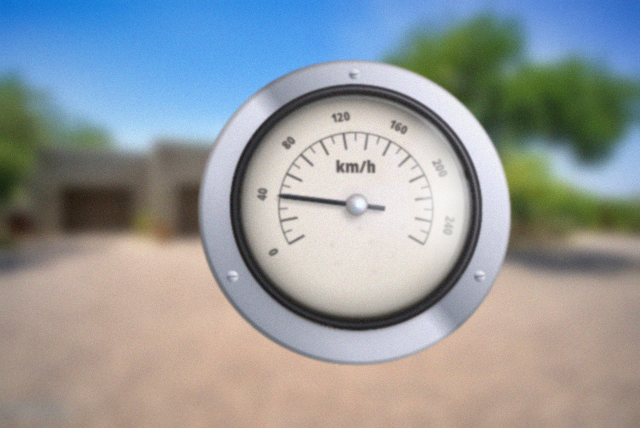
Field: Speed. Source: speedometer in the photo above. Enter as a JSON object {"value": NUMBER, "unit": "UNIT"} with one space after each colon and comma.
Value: {"value": 40, "unit": "km/h"}
